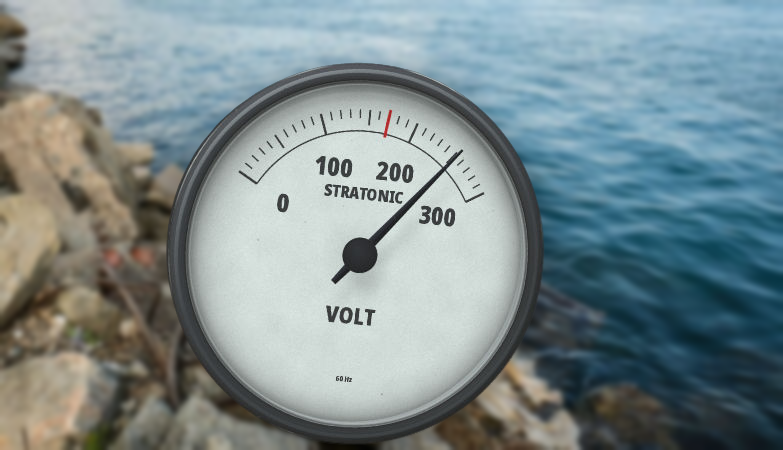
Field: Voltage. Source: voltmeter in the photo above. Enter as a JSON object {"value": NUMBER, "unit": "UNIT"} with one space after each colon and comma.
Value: {"value": 250, "unit": "V"}
